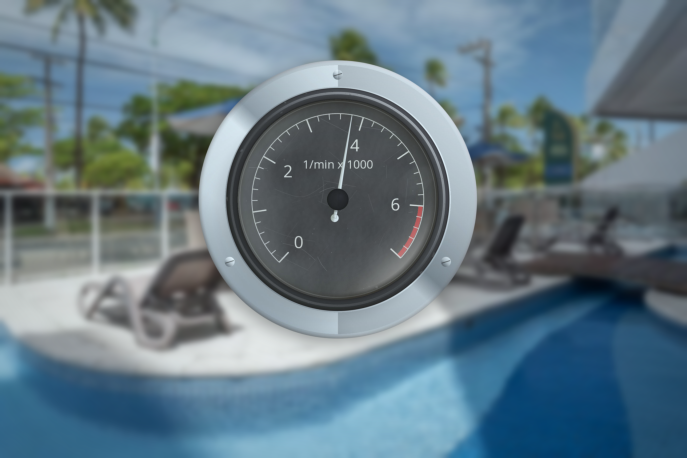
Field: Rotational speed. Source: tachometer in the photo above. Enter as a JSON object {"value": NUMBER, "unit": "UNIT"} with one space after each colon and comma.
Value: {"value": 3800, "unit": "rpm"}
